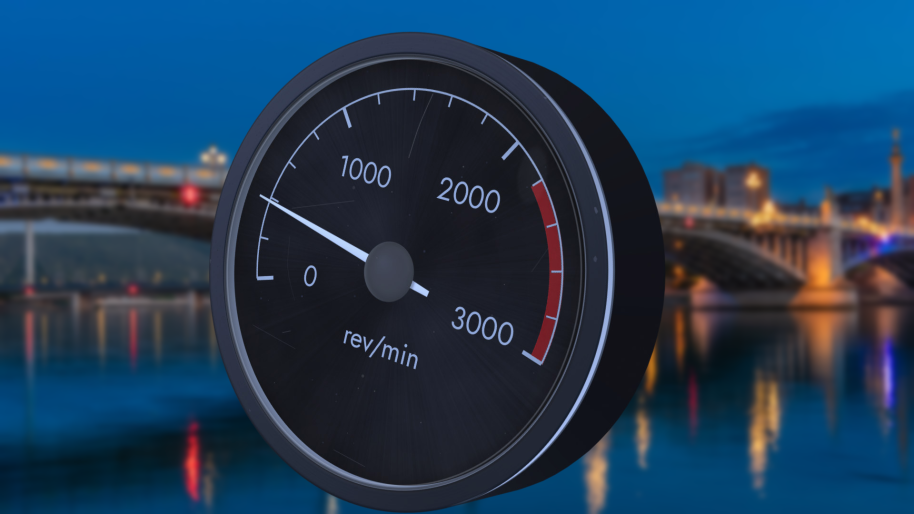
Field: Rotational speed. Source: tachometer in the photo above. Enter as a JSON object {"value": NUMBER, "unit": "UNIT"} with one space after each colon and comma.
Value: {"value": 400, "unit": "rpm"}
